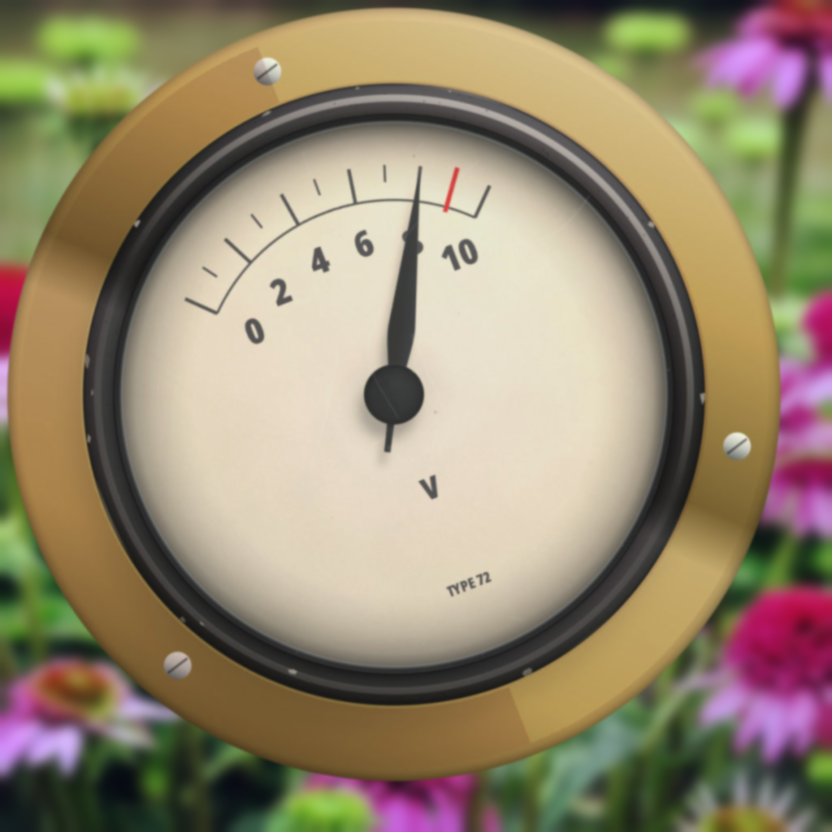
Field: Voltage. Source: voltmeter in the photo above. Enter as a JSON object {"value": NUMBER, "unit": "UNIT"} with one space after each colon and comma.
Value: {"value": 8, "unit": "V"}
